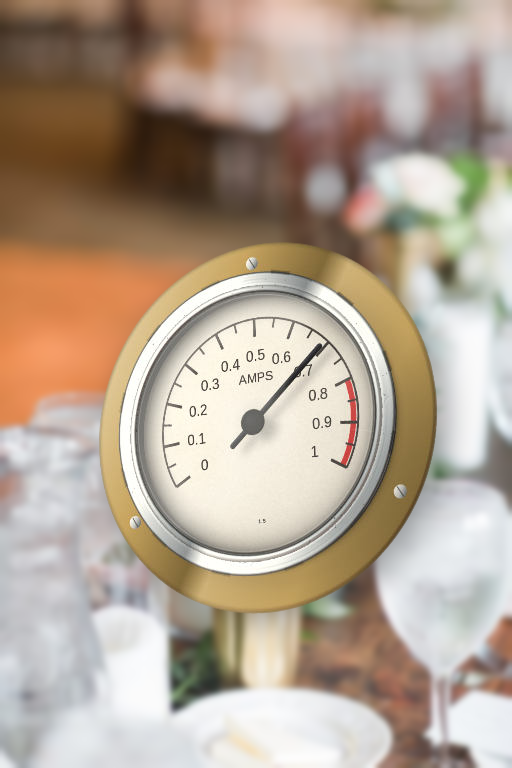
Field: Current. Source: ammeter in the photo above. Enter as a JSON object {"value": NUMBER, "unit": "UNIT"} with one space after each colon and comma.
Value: {"value": 0.7, "unit": "A"}
